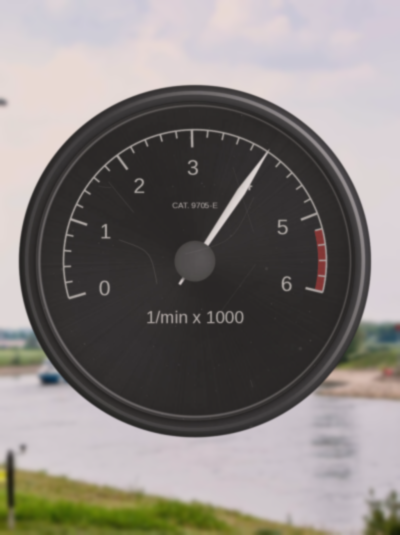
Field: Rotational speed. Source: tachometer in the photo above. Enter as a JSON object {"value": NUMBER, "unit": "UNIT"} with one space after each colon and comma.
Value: {"value": 4000, "unit": "rpm"}
